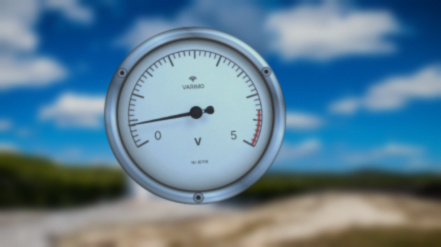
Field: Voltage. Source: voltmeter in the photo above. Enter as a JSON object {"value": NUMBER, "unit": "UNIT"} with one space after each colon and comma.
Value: {"value": 0.4, "unit": "V"}
